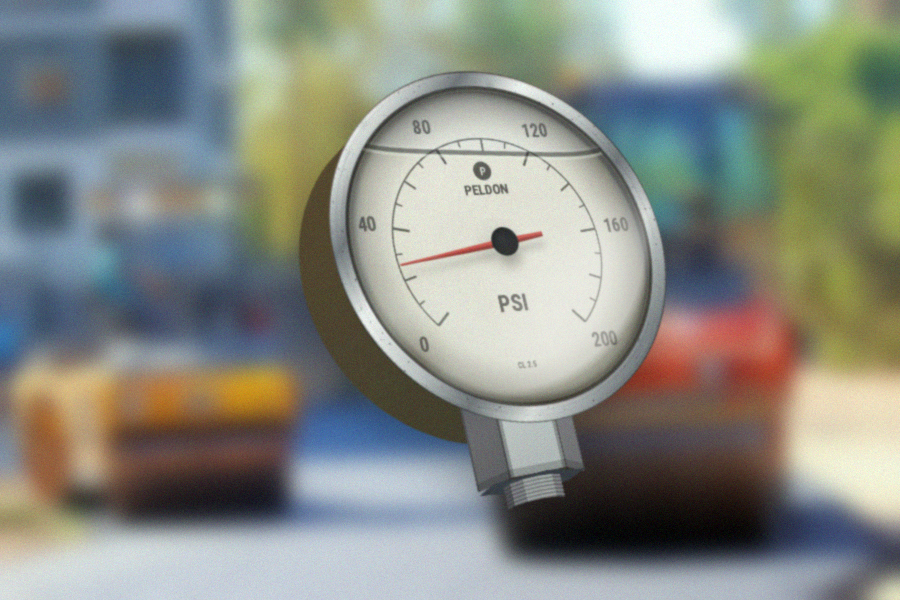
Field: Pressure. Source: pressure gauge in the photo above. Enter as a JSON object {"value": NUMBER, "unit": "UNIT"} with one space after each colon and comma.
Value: {"value": 25, "unit": "psi"}
